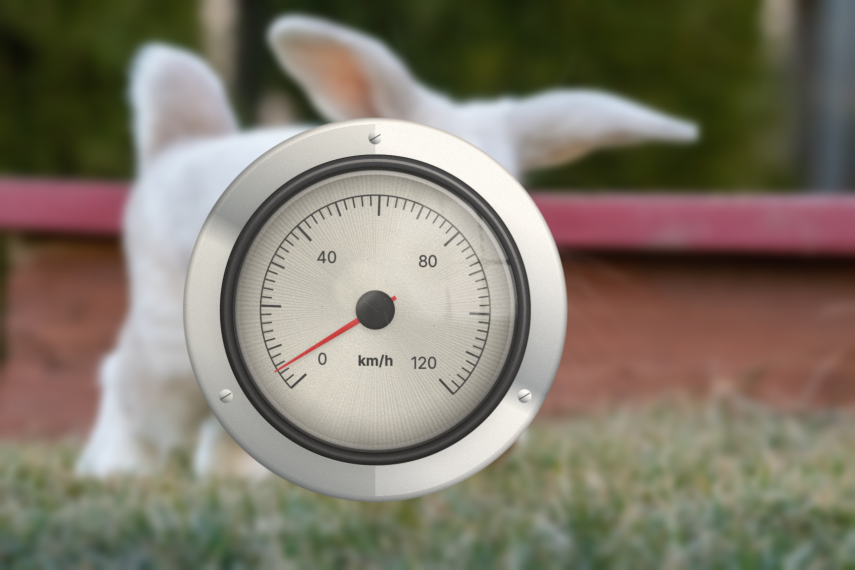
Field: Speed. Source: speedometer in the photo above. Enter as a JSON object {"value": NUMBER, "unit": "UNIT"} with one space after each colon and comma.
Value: {"value": 5, "unit": "km/h"}
